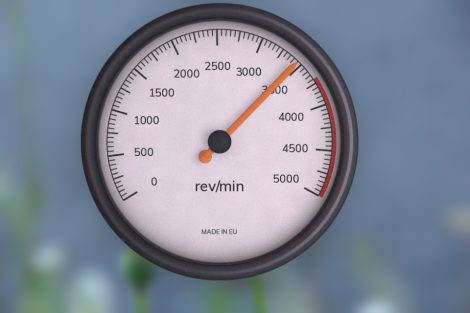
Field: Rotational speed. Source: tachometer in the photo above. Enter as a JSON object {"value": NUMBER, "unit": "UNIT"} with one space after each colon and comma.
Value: {"value": 3450, "unit": "rpm"}
